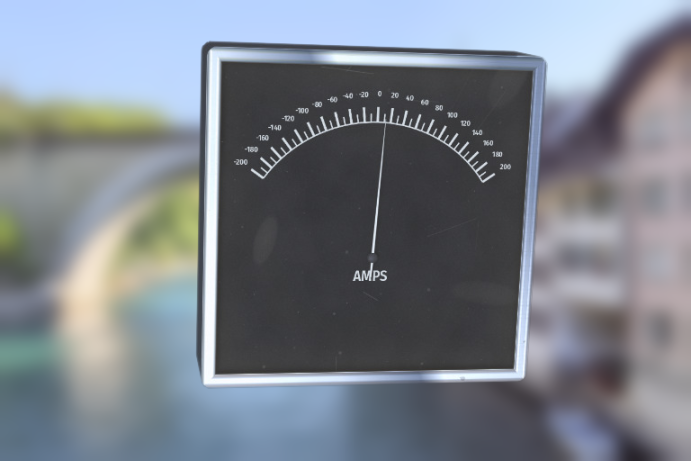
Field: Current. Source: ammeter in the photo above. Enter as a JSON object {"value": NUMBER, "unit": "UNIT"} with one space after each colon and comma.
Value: {"value": 10, "unit": "A"}
